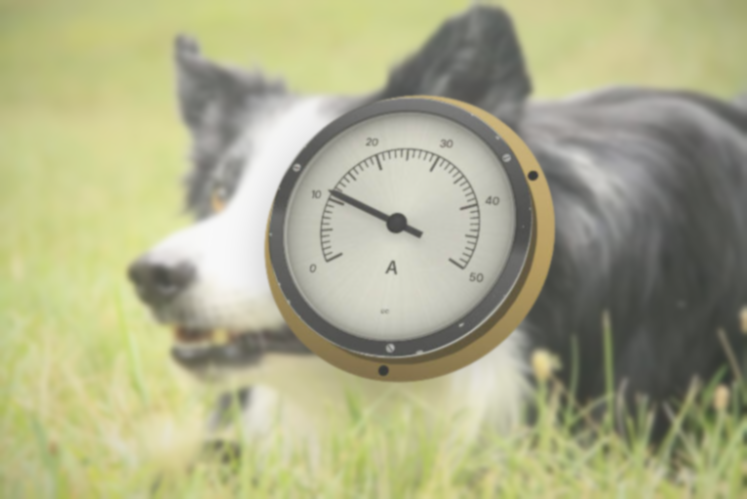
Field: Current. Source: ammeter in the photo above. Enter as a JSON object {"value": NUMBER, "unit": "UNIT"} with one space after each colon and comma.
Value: {"value": 11, "unit": "A"}
